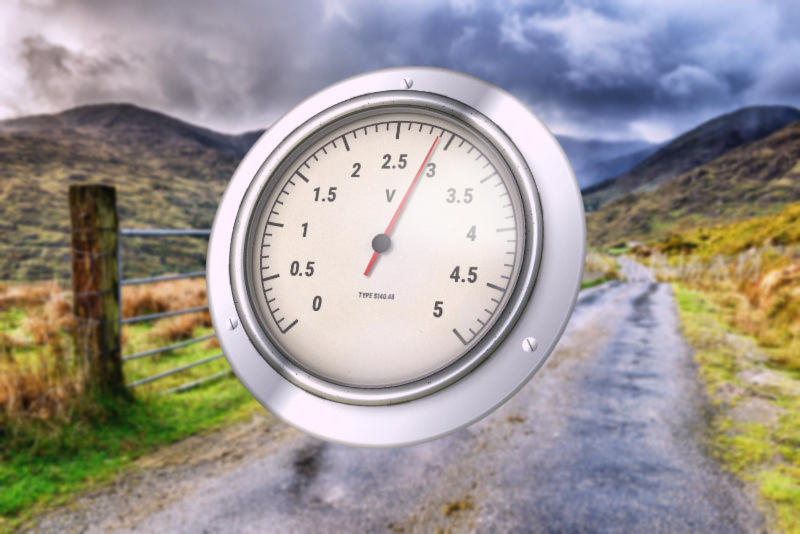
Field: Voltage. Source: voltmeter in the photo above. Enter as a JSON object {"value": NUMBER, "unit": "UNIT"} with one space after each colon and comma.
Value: {"value": 2.9, "unit": "V"}
